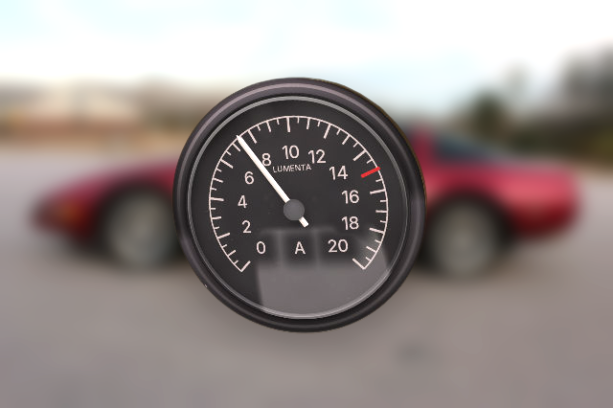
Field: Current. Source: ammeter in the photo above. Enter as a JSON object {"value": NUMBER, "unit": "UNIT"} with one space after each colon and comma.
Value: {"value": 7.5, "unit": "A"}
